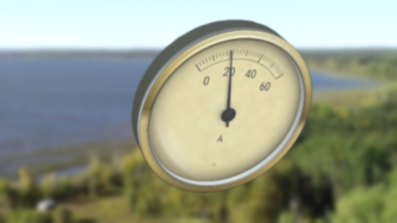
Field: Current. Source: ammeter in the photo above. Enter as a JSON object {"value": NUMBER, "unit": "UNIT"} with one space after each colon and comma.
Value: {"value": 20, "unit": "A"}
